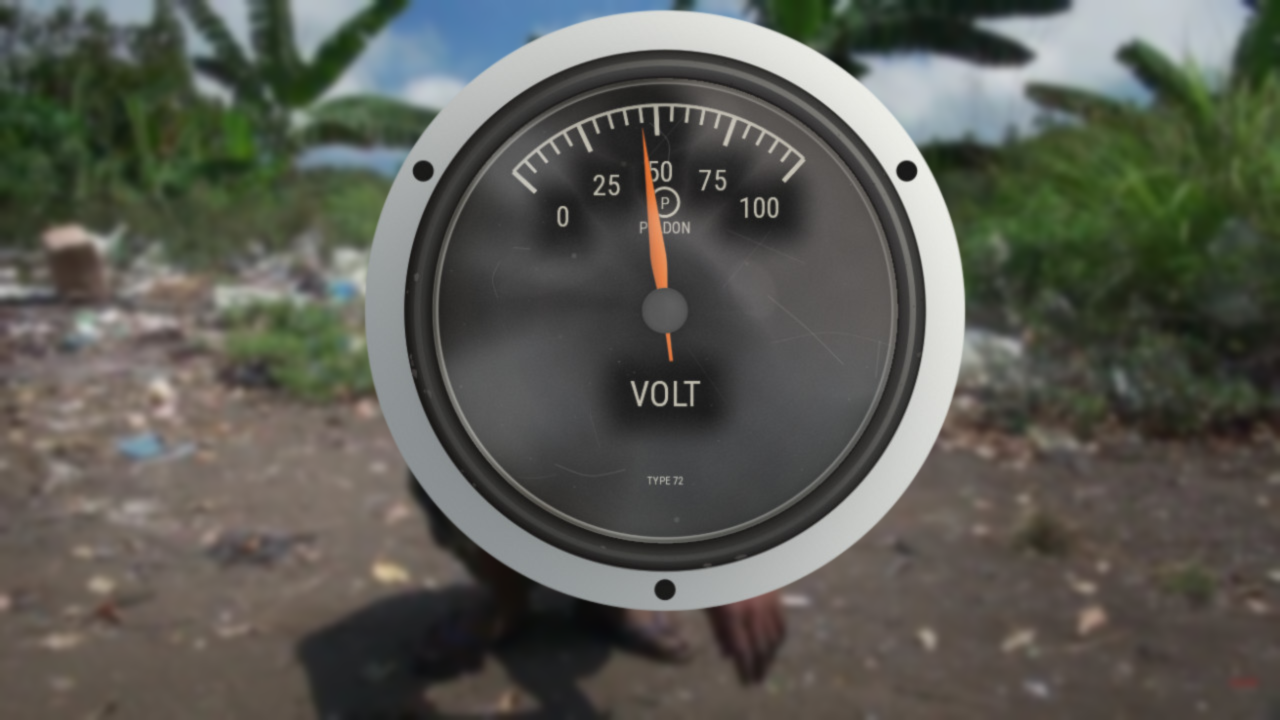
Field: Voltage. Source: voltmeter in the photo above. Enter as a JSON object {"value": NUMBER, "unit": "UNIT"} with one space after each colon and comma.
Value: {"value": 45, "unit": "V"}
